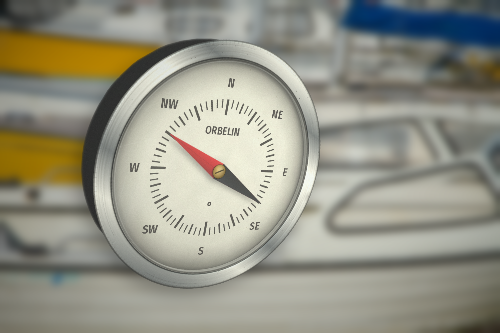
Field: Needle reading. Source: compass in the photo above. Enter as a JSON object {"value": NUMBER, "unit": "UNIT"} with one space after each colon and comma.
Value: {"value": 300, "unit": "°"}
